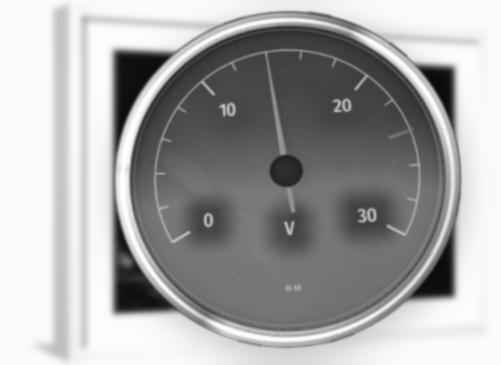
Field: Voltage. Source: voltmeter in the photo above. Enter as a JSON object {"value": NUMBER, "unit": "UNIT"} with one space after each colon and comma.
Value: {"value": 14, "unit": "V"}
